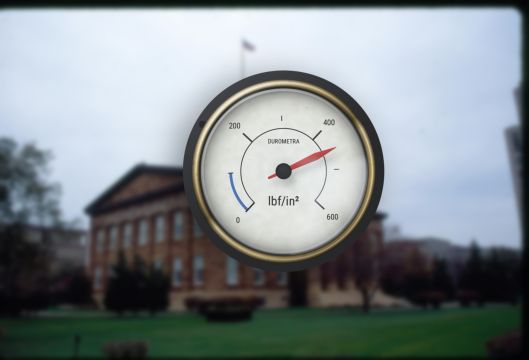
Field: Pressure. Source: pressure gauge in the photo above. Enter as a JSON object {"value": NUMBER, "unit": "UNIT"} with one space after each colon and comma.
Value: {"value": 450, "unit": "psi"}
